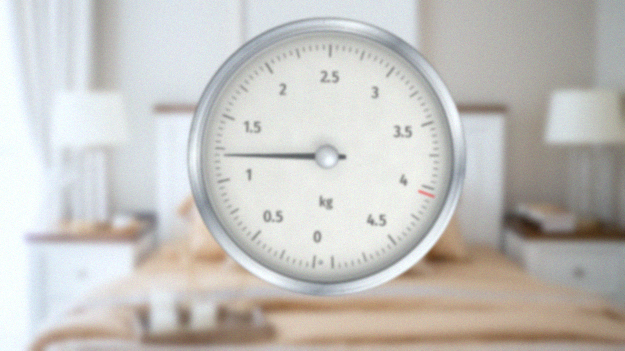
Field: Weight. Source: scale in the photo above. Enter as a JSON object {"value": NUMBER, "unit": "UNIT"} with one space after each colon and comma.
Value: {"value": 1.2, "unit": "kg"}
